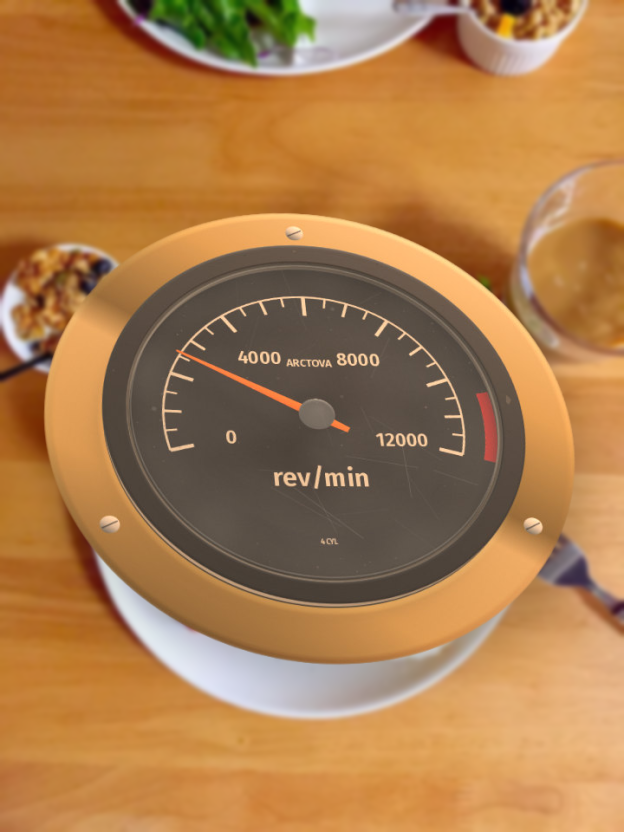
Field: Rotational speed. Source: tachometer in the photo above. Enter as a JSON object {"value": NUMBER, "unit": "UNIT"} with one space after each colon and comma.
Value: {"value": 2500, "unit": "rpm"}
